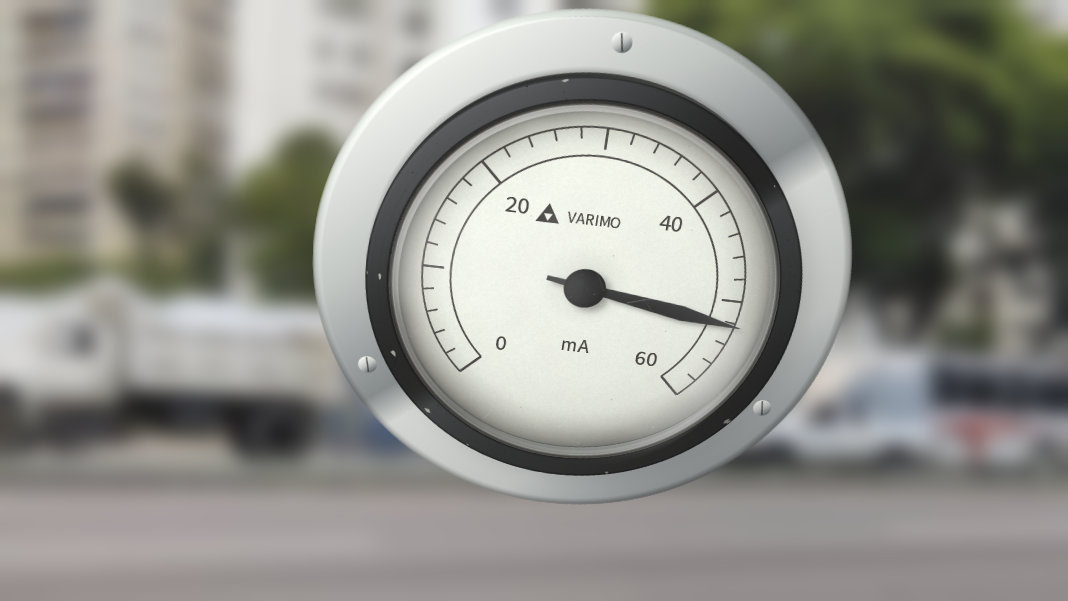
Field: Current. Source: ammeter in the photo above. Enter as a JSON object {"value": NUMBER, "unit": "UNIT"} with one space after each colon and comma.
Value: {"value": 52, "unit": "mA"}
